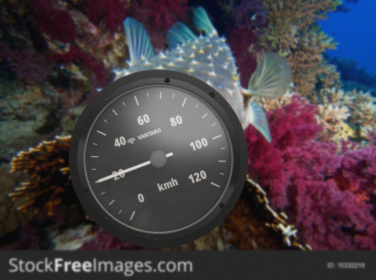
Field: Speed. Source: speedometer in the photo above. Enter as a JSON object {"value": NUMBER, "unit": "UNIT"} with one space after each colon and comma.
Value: {"value": 20, "unit": "km/h"}
